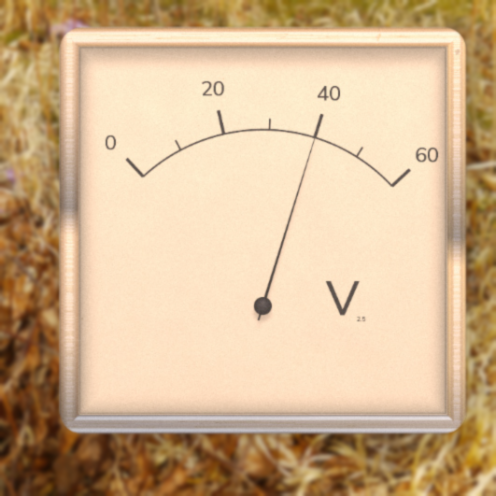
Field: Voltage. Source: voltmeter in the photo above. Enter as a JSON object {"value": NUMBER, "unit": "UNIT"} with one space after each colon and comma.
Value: {"value": 40, "unit": "V"}
